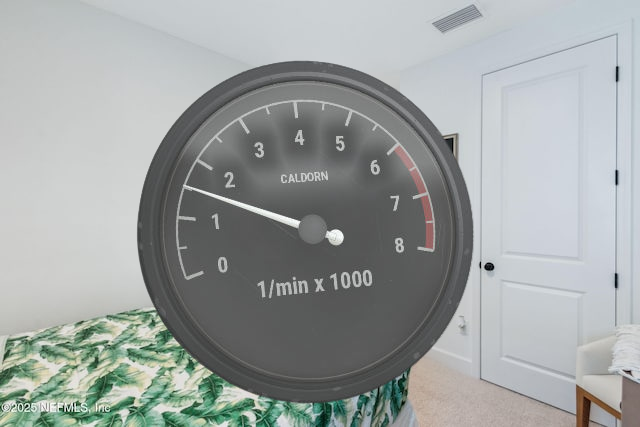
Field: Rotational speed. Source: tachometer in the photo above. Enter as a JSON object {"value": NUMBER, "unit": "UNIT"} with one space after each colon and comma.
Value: {"value": 1500, "unit": "rpm"}
